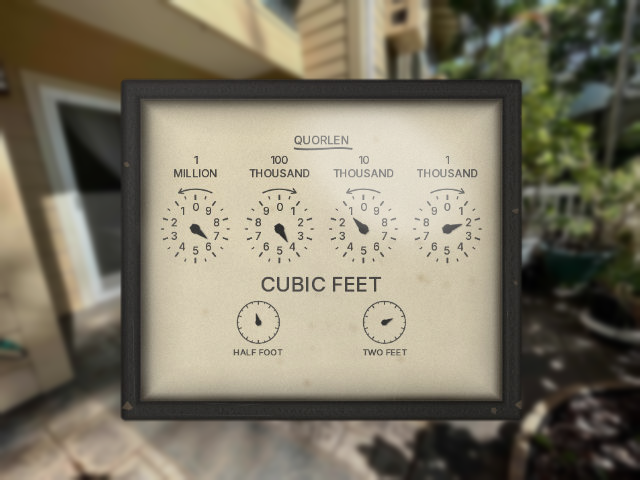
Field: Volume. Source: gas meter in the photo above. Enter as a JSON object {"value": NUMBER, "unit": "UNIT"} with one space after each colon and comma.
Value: {"value": 641200, "unit": "ft³"}
